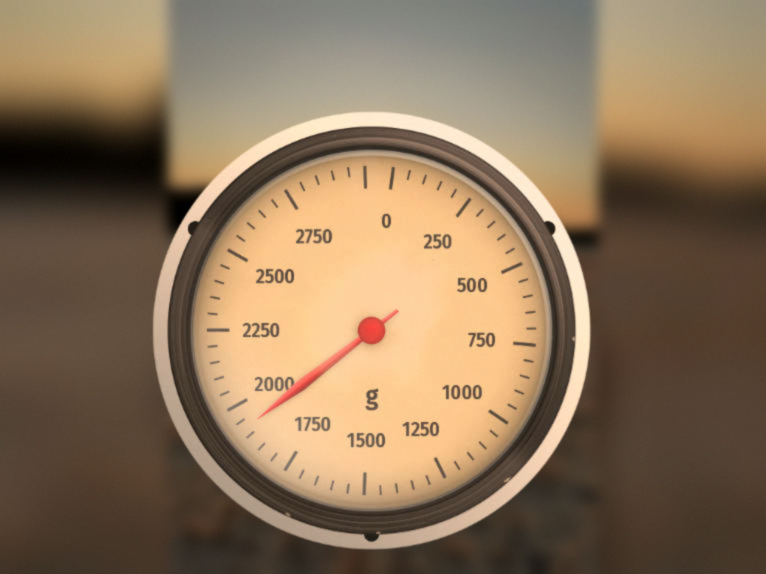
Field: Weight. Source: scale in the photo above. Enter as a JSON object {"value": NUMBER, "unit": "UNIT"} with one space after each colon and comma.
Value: {"value": 1925, "unit": "g"}
